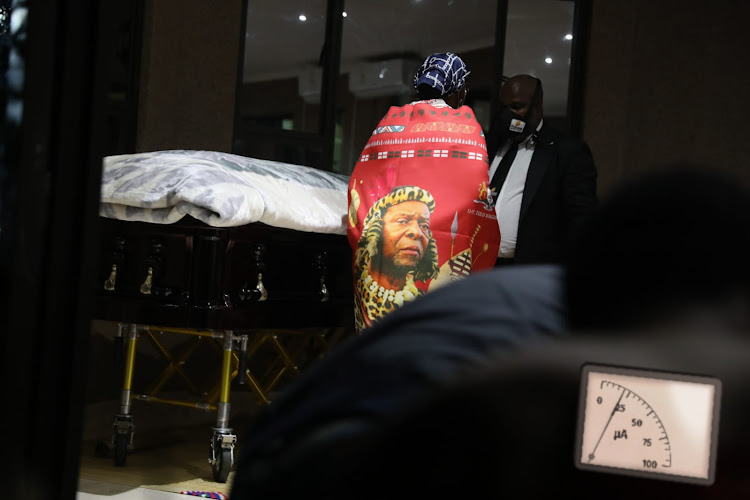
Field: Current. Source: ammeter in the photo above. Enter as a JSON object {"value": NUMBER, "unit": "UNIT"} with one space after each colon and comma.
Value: {"value": 20, "unit": "µA"}
